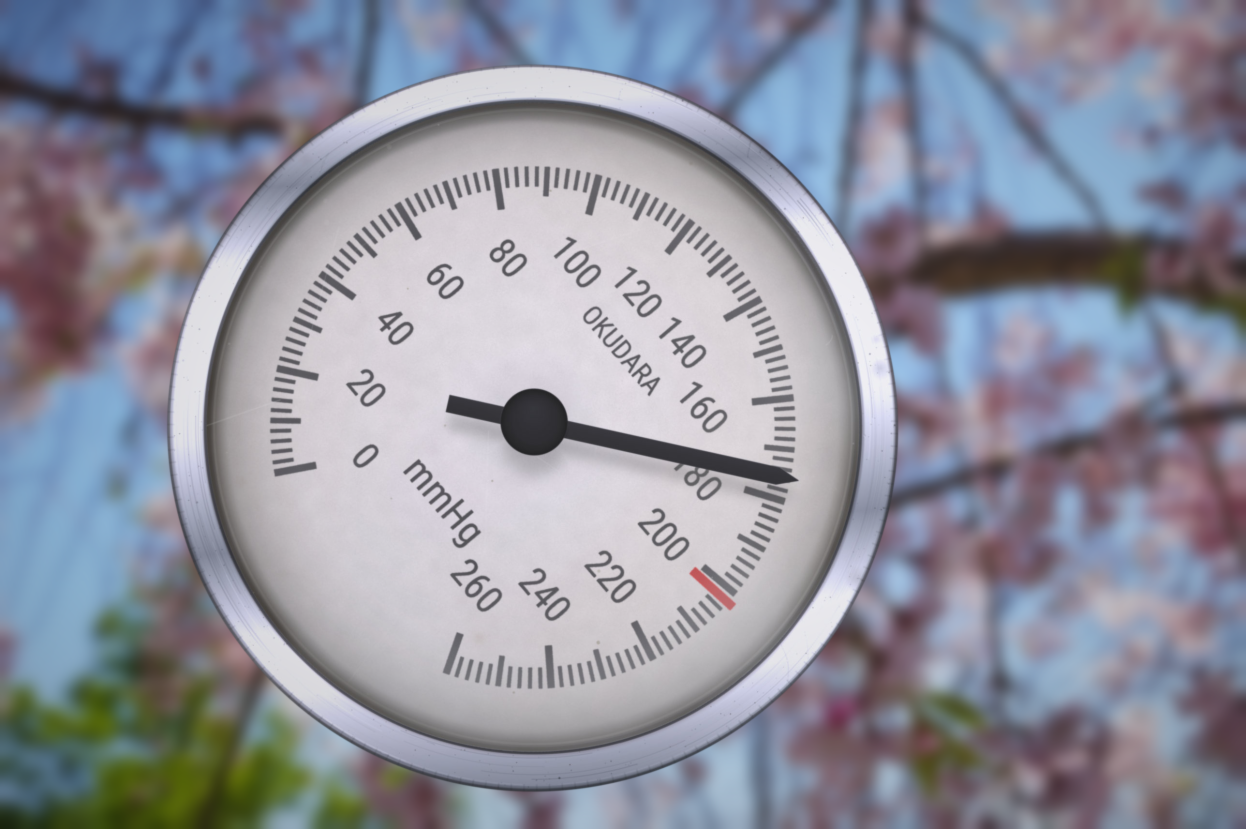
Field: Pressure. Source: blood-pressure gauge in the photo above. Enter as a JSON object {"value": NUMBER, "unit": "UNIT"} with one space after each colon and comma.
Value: {"value": 176, "unit": "mmHg"}
